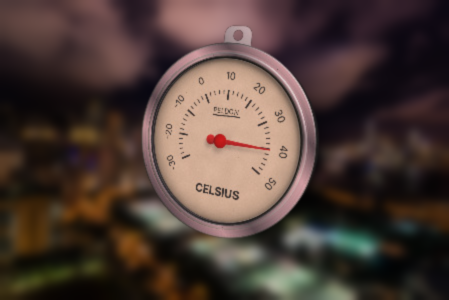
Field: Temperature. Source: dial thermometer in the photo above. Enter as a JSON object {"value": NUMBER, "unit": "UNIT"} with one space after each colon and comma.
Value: {"value": 40, "unit": "°C"}
